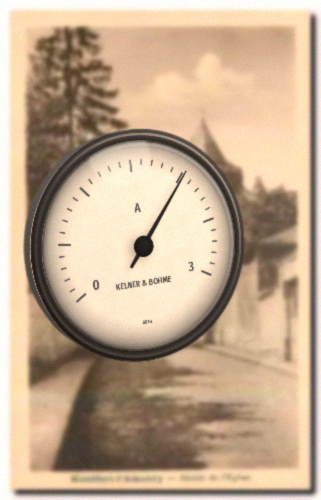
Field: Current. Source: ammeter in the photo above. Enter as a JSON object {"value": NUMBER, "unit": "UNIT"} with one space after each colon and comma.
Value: {"value": 2, "unit": "A"}
